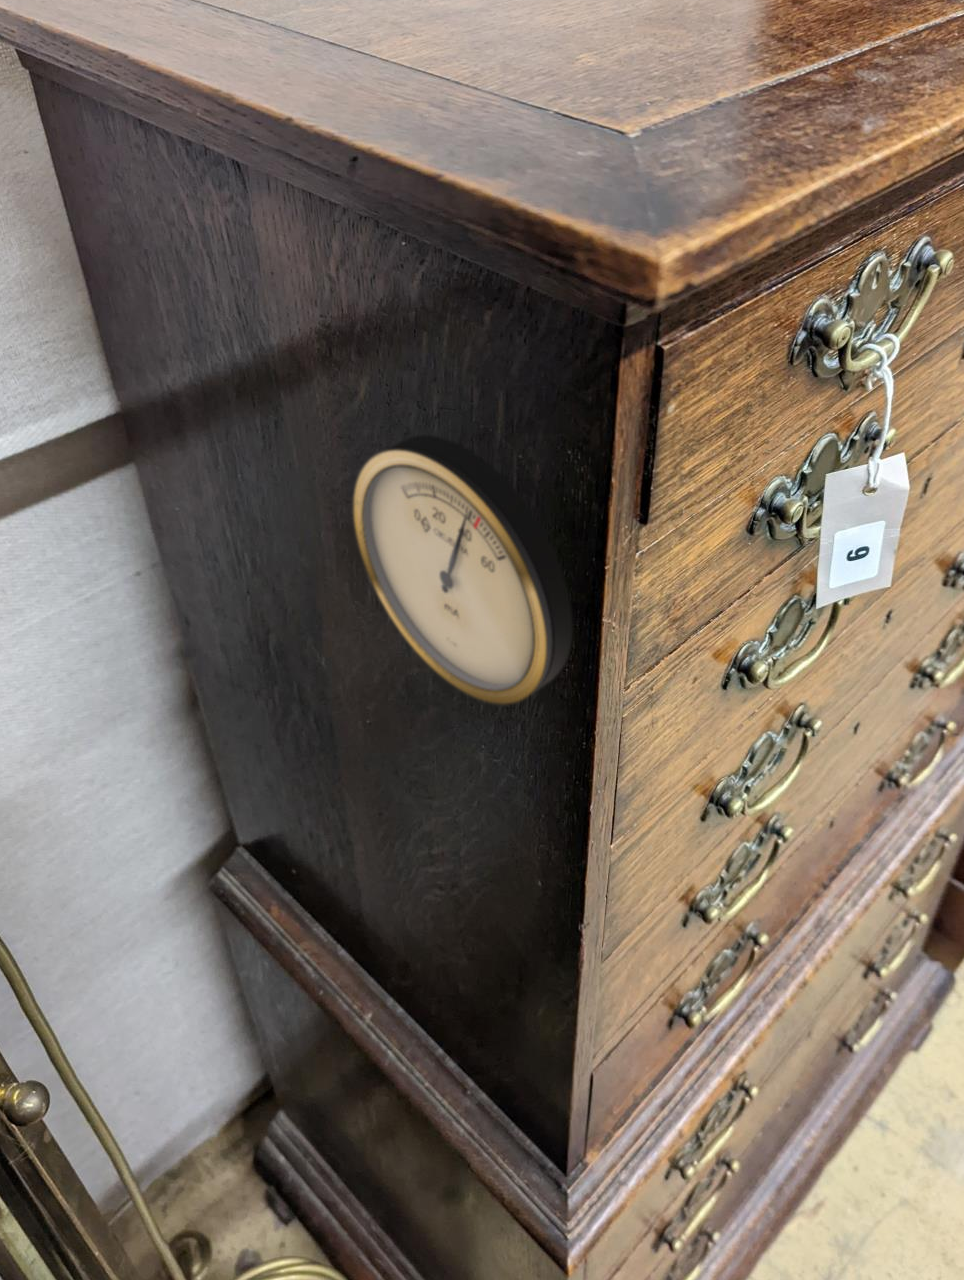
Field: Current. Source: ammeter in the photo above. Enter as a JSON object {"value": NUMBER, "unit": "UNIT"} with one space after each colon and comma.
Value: {"value": 40, "unit": "mA"}
